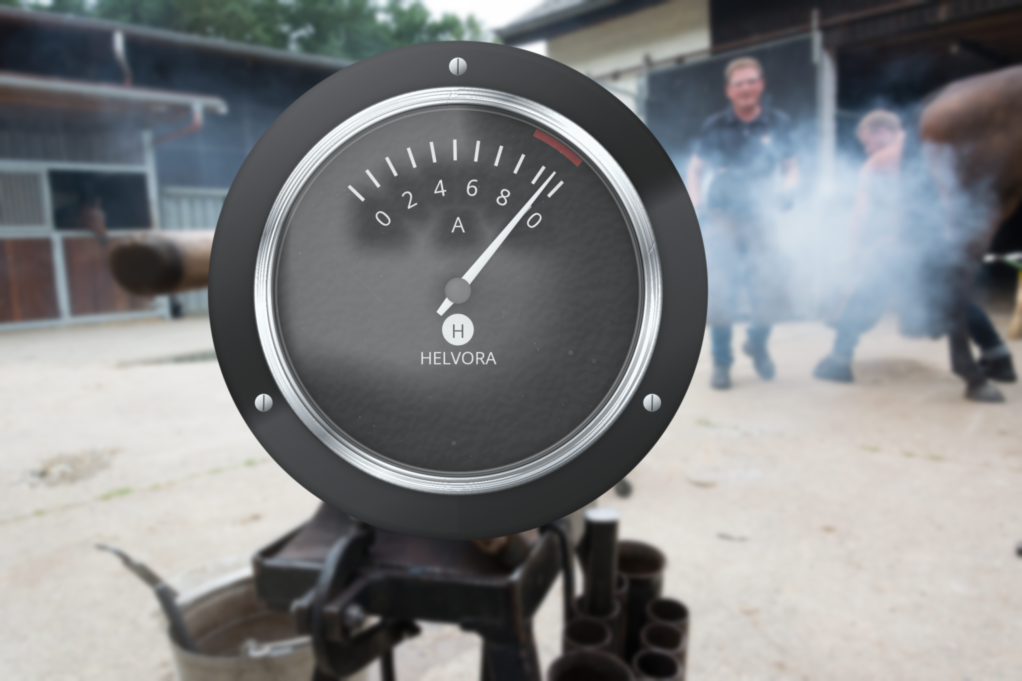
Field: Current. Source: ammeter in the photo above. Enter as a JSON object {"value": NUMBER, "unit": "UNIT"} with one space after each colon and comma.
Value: {"value": 9.5, "unit": "A"}
